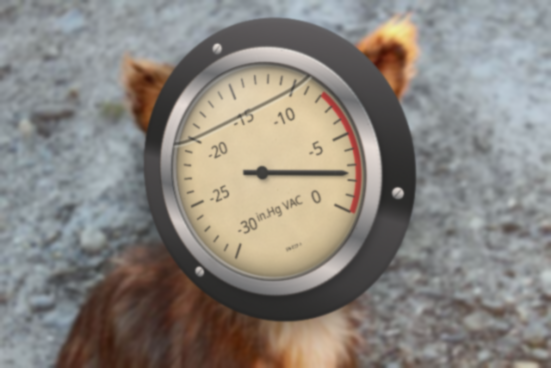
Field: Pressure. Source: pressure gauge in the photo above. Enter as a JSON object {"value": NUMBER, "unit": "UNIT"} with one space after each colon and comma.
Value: {"value": -2.5, "unit": "inHg"}
